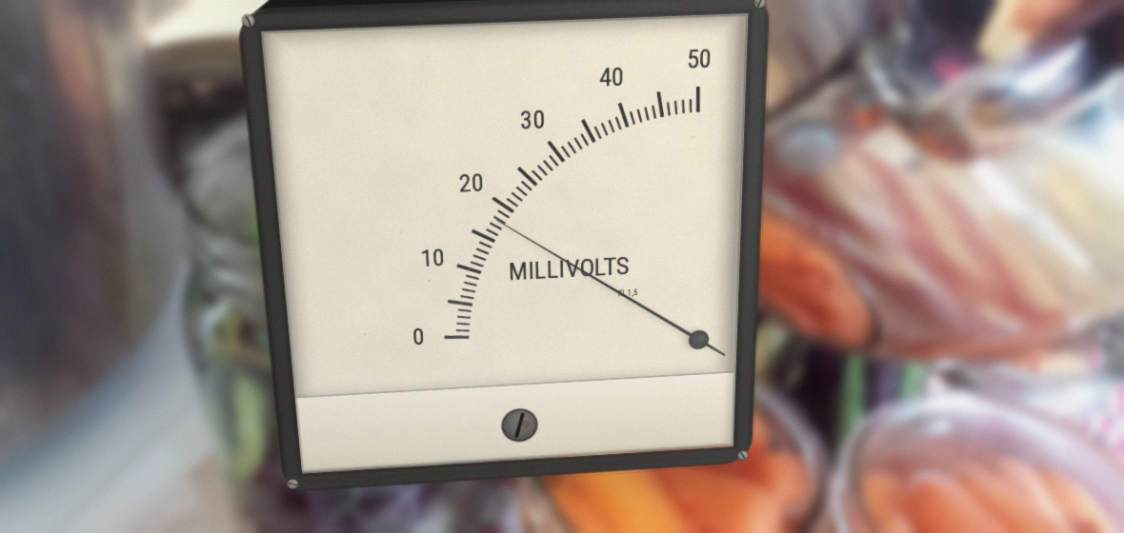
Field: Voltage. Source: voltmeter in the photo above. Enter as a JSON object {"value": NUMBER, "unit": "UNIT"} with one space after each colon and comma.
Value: {"value": 18, "unit": "mV"}
